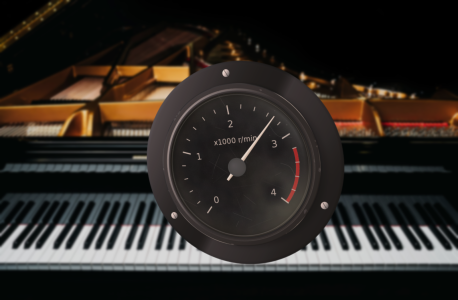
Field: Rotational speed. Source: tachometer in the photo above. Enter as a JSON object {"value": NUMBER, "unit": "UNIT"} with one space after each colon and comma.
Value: {"value": 2700, "unit": "rpm"}
